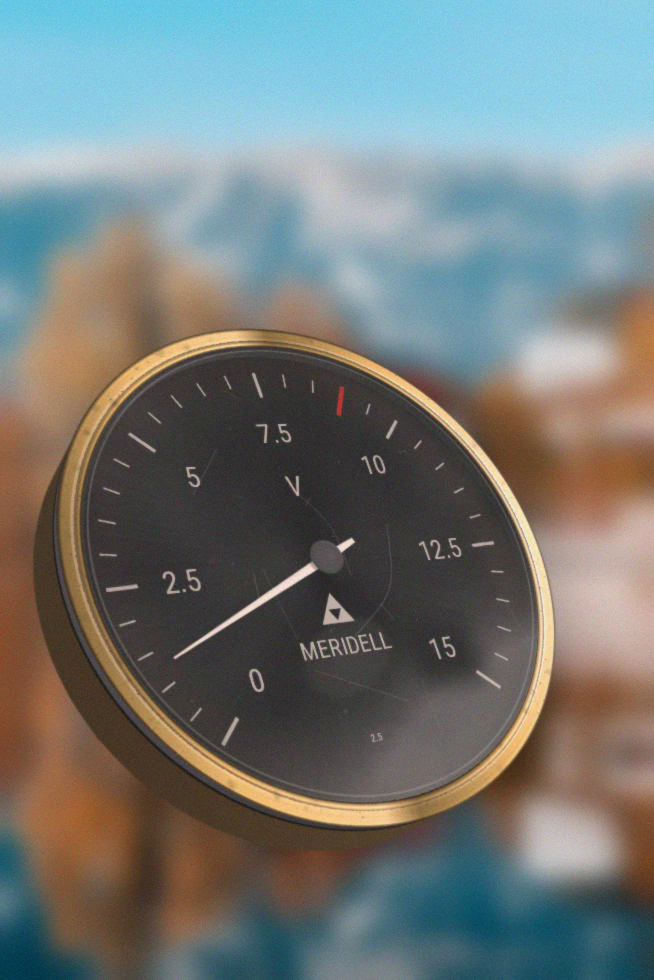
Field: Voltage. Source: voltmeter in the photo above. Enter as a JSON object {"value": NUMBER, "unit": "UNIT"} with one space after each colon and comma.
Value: {"value": 1.25, "unit": "V"}
